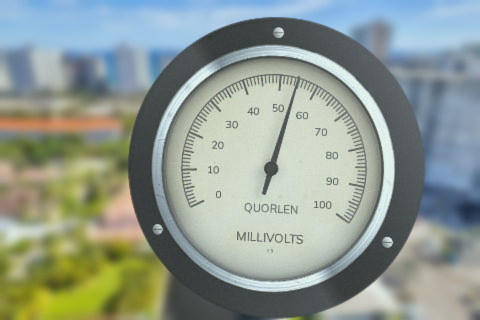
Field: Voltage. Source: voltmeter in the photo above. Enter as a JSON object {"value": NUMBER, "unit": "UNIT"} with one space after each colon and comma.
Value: {"value": 55, "unit": "mV"}
